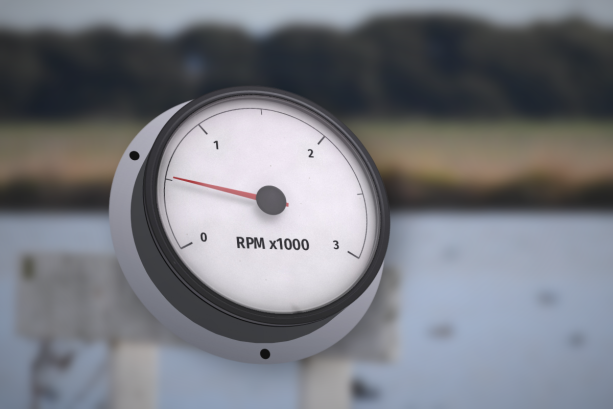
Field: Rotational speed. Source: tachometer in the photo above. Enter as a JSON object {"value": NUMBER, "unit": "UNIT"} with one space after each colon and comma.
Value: {"value": 500, "unit": "rpm"}
